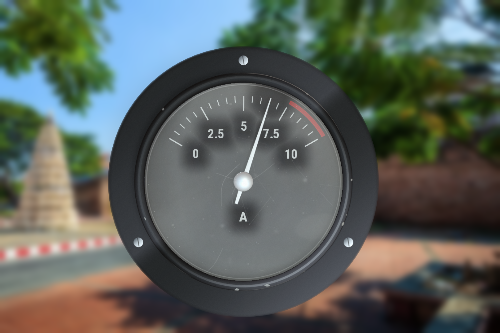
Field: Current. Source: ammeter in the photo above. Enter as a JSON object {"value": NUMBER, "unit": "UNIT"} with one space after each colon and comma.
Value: {"value": 6.5, "unit": "A"}
